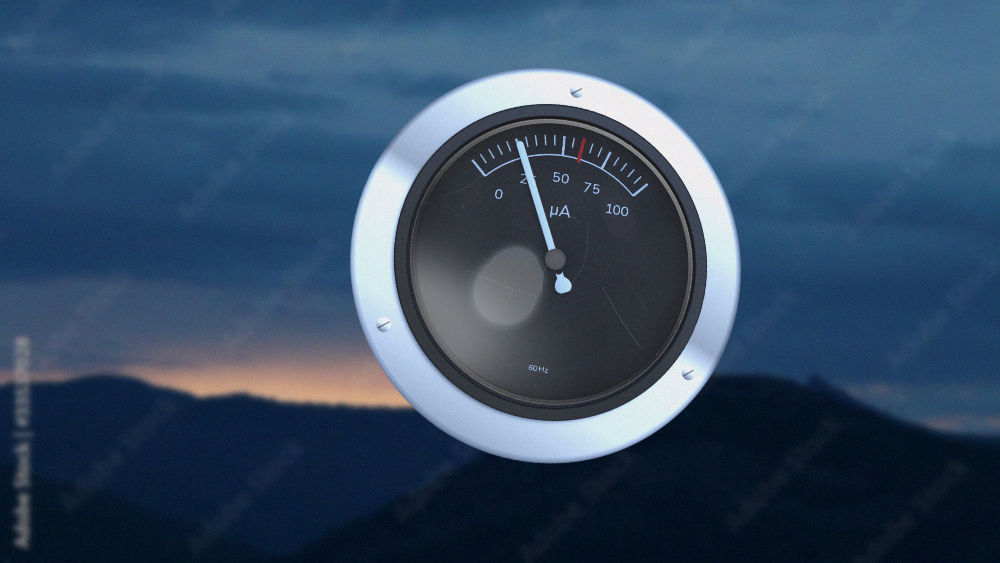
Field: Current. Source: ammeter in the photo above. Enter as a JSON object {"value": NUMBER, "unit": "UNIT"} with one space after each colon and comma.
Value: {"value": 25, "unit": "µA"}
